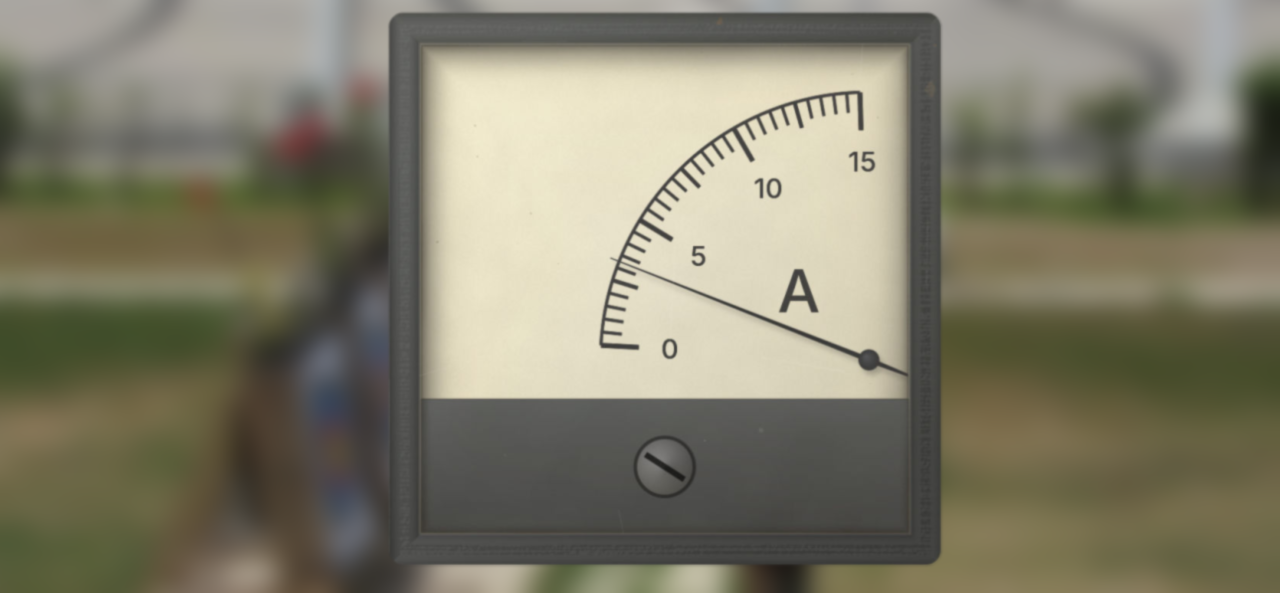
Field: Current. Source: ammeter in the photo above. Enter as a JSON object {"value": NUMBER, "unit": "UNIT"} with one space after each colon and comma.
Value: {"value": 3.25, "unit": "A"}
